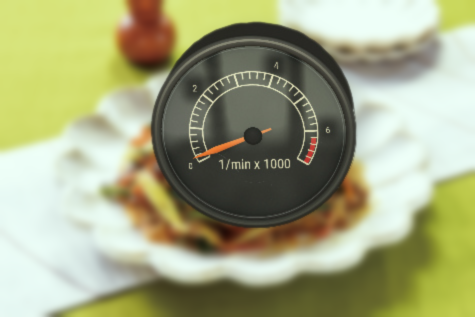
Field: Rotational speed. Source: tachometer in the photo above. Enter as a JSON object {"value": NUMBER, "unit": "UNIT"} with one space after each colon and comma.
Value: {"value": 200, "unit": "rpm"}
